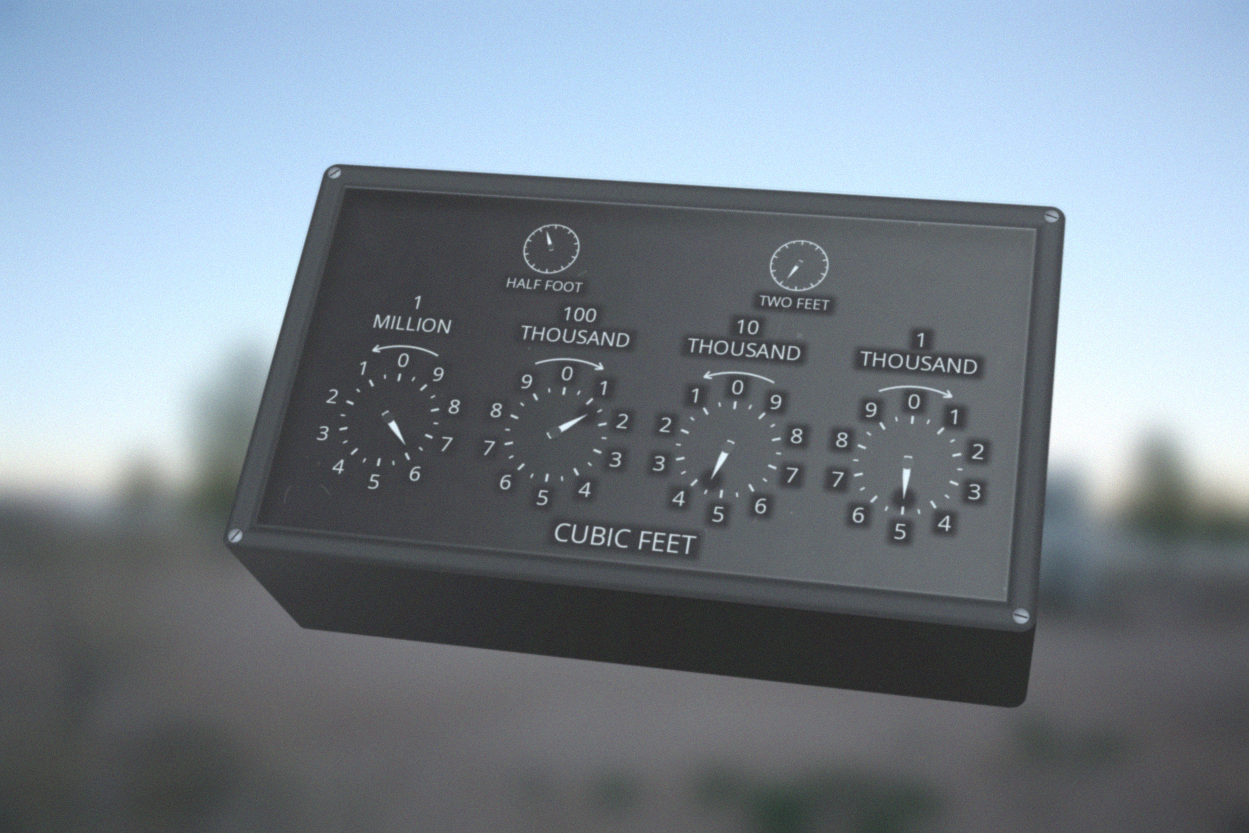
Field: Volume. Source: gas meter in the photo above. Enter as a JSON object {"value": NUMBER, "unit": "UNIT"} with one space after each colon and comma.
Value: {"value": 614500, "unit": "ft³"}
